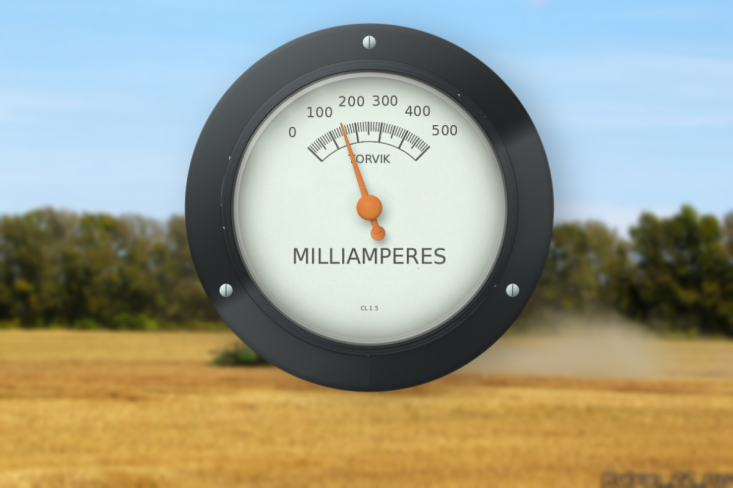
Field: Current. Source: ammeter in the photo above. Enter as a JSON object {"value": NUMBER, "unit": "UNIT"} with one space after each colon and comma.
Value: {"value": 150, "unit": "mA"}
